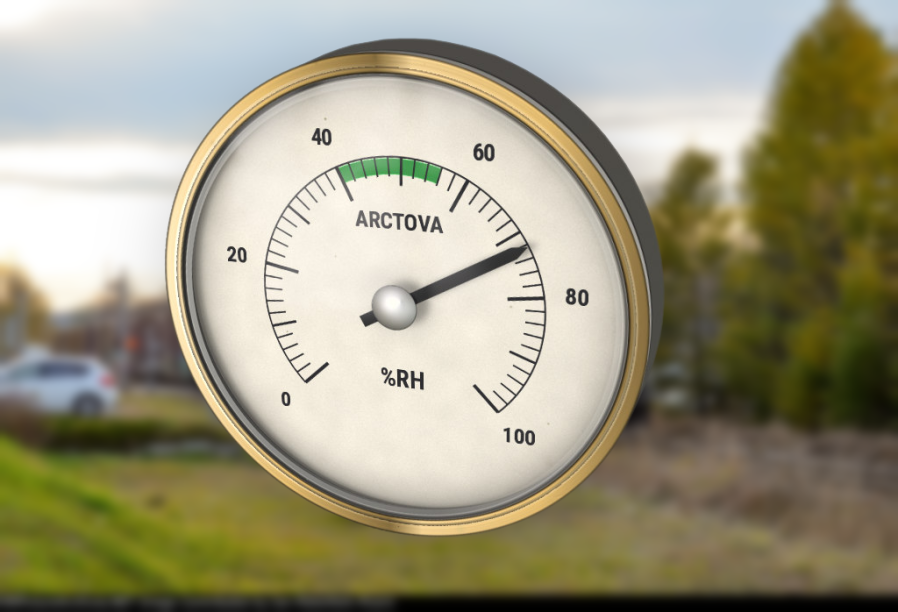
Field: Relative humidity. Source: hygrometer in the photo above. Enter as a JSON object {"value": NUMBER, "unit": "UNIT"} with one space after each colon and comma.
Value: {"value": 72, "unit": "%"}
